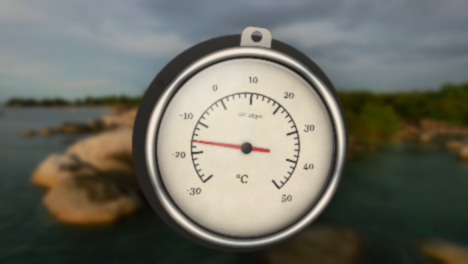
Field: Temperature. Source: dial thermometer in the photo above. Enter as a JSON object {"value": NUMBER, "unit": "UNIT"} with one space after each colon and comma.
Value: {"value": -16, "unit": "°C"}
